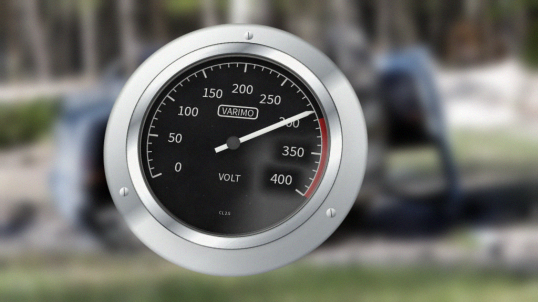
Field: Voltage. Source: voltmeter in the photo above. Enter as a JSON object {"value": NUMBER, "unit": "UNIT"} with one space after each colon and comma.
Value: {"value": 300, "unit": "V"}
